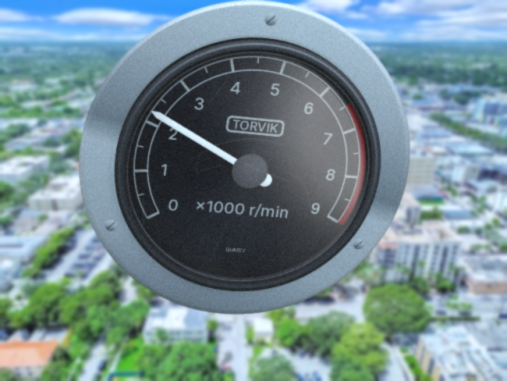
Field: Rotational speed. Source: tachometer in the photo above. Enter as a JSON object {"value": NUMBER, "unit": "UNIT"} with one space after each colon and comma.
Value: {"value": 2250, "unit": "rpm"}
